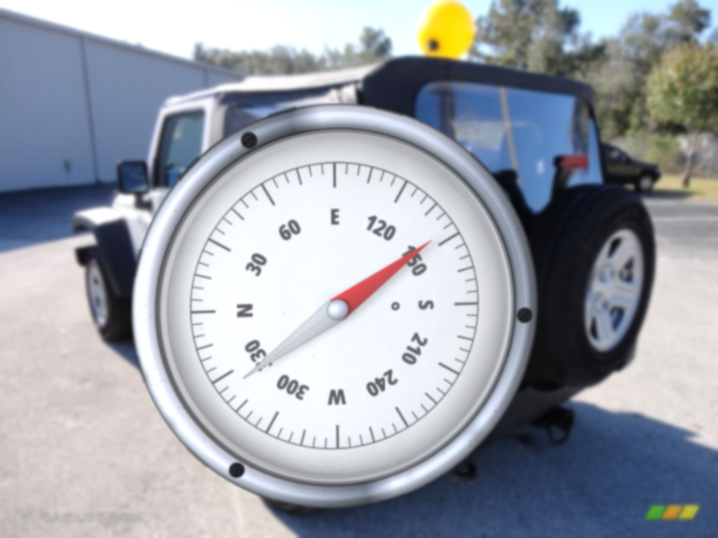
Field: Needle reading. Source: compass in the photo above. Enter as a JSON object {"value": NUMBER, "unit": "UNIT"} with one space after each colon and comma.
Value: {"value": 145, "unit": "°"}
